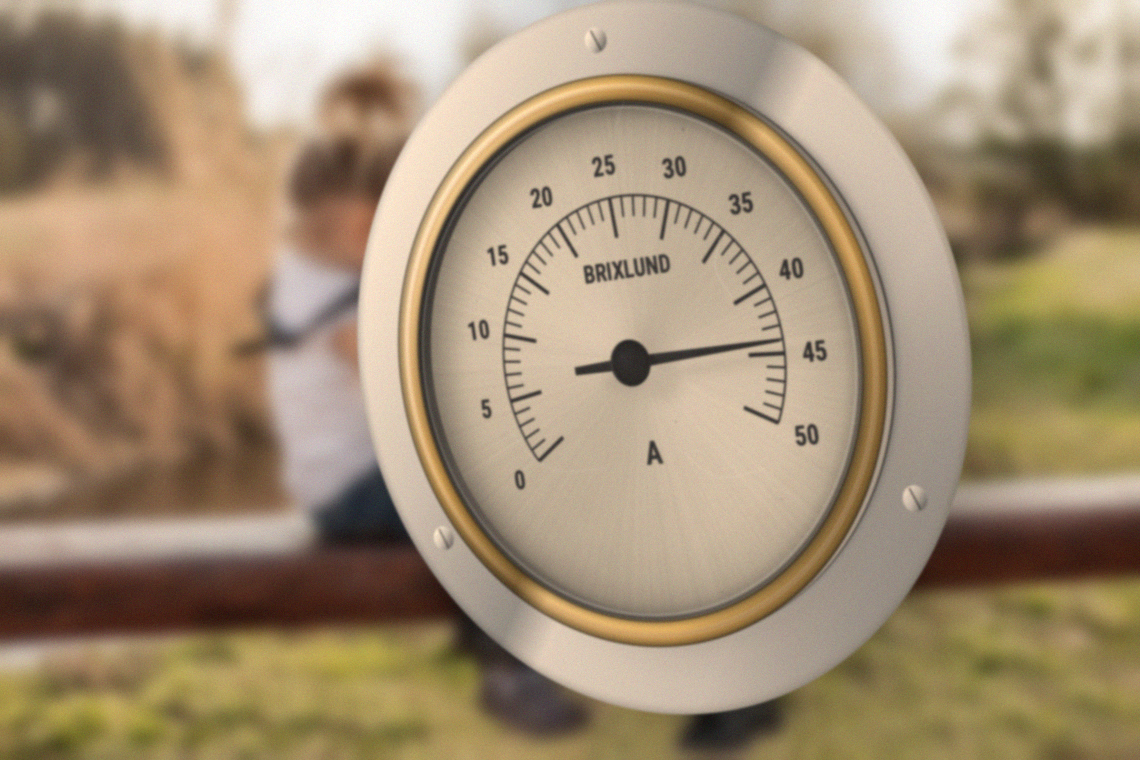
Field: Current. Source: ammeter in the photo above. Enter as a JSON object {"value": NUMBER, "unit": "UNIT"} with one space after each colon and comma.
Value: {"value": 44, "unit": "A"}
